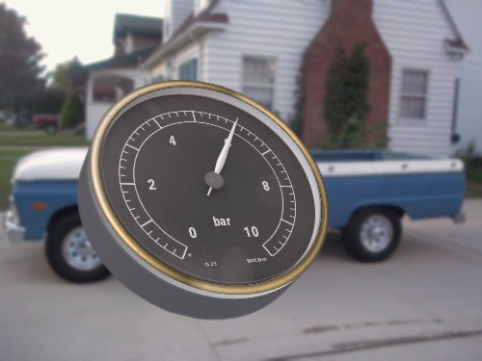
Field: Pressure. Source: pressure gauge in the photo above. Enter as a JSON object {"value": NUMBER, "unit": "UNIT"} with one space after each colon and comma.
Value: {"value": 6, "unit": "bar"}
